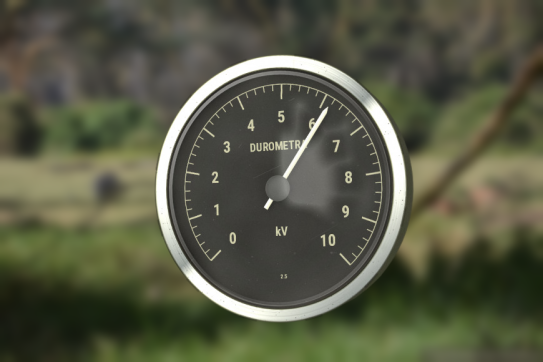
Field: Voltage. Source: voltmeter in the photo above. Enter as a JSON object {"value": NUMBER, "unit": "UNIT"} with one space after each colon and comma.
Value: {"value": 6.2, "unit": "kV"}
